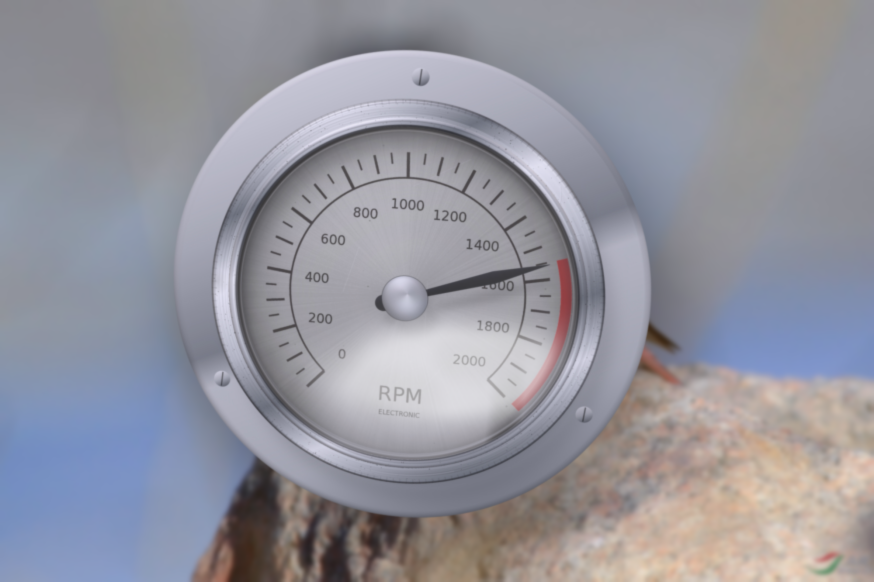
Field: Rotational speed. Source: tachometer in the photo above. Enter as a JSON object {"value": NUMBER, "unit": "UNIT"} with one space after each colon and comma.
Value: {"value": 1550, "unit": "rpm"}
